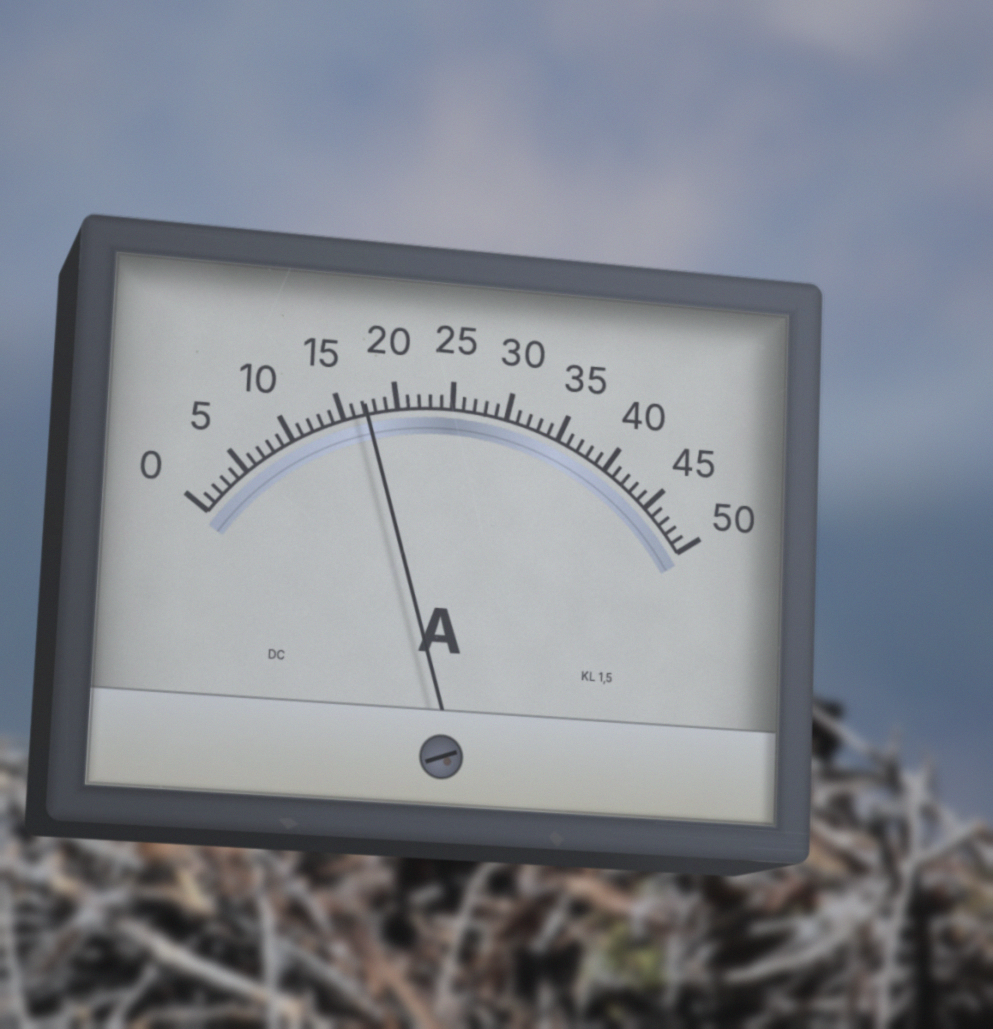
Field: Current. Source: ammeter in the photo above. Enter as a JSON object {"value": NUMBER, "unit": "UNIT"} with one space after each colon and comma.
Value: {"value": 17, "unit": "A"}
